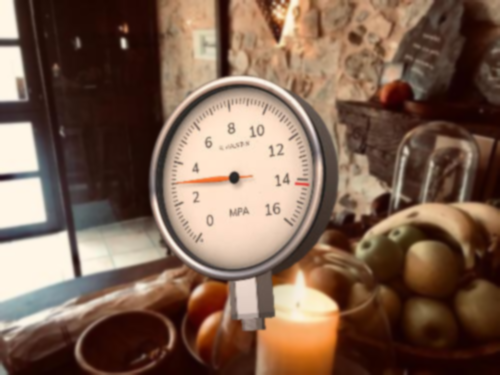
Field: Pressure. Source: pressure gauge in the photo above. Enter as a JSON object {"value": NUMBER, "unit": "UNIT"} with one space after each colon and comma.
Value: {"value": 3, "unit": "MPa"}
